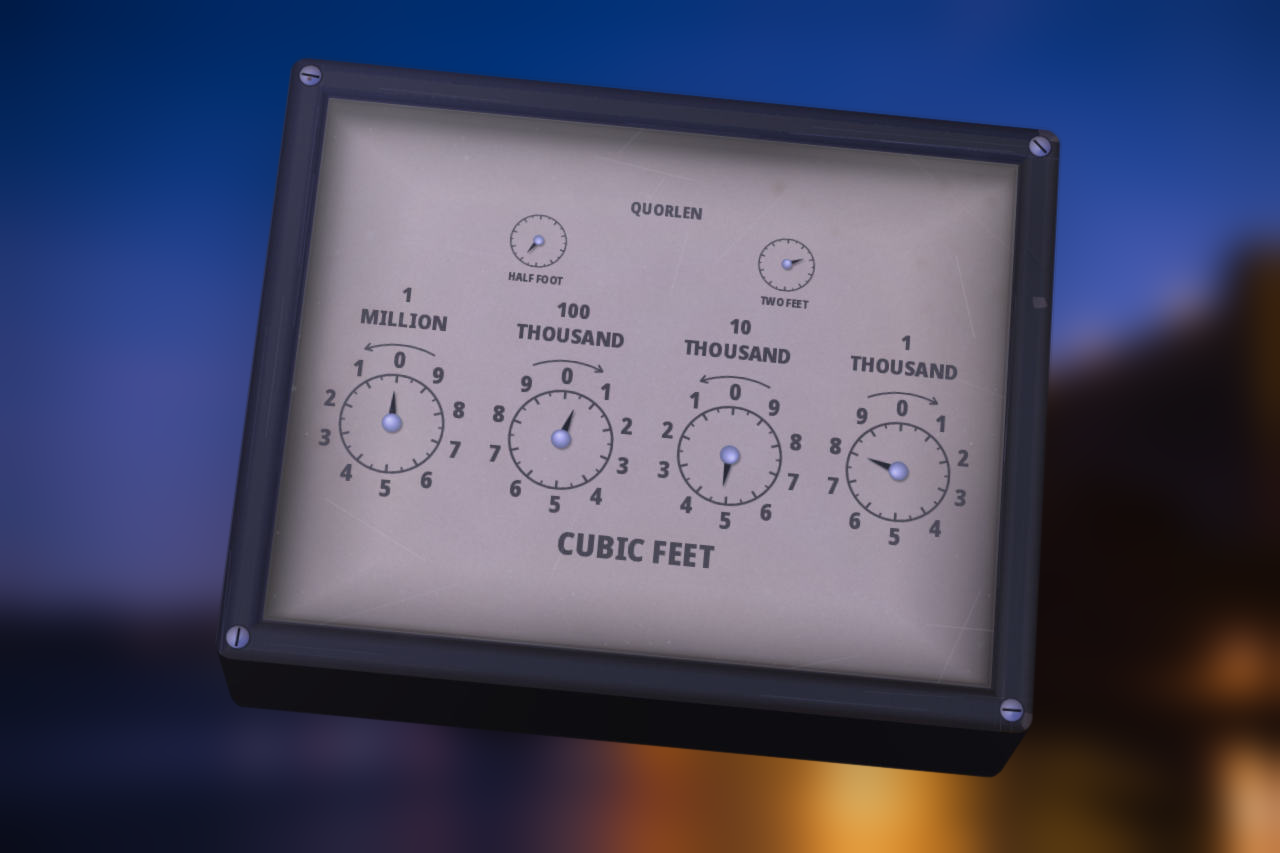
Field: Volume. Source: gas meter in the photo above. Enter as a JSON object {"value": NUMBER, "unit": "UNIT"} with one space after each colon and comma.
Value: {"value": 4800, "unit": "ft³"}
